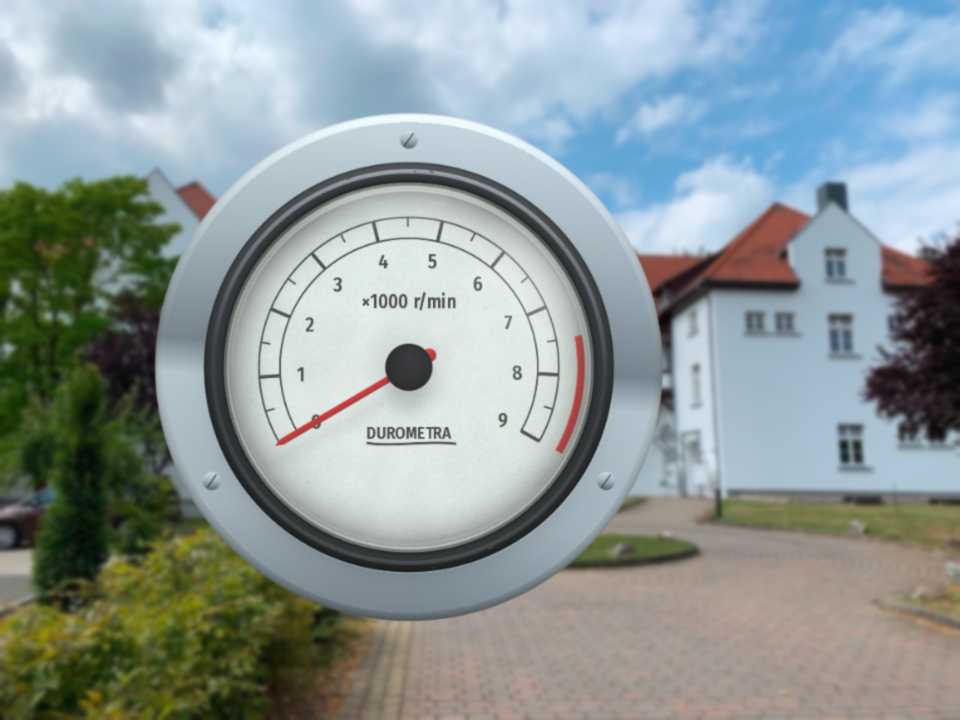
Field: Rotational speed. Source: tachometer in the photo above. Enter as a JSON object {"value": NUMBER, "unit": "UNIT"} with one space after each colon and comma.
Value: {"value": 0, "unit": "rpm"}
